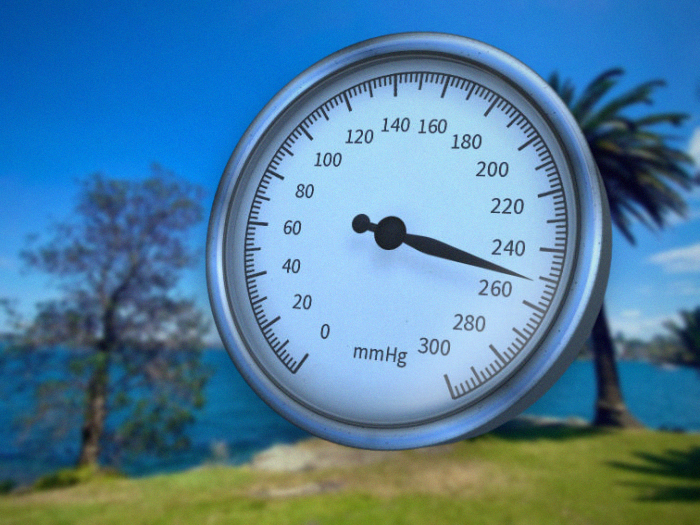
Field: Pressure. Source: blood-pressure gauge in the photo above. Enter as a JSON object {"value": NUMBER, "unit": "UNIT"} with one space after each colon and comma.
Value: {"value": 252, "unit": "mmHg"}
